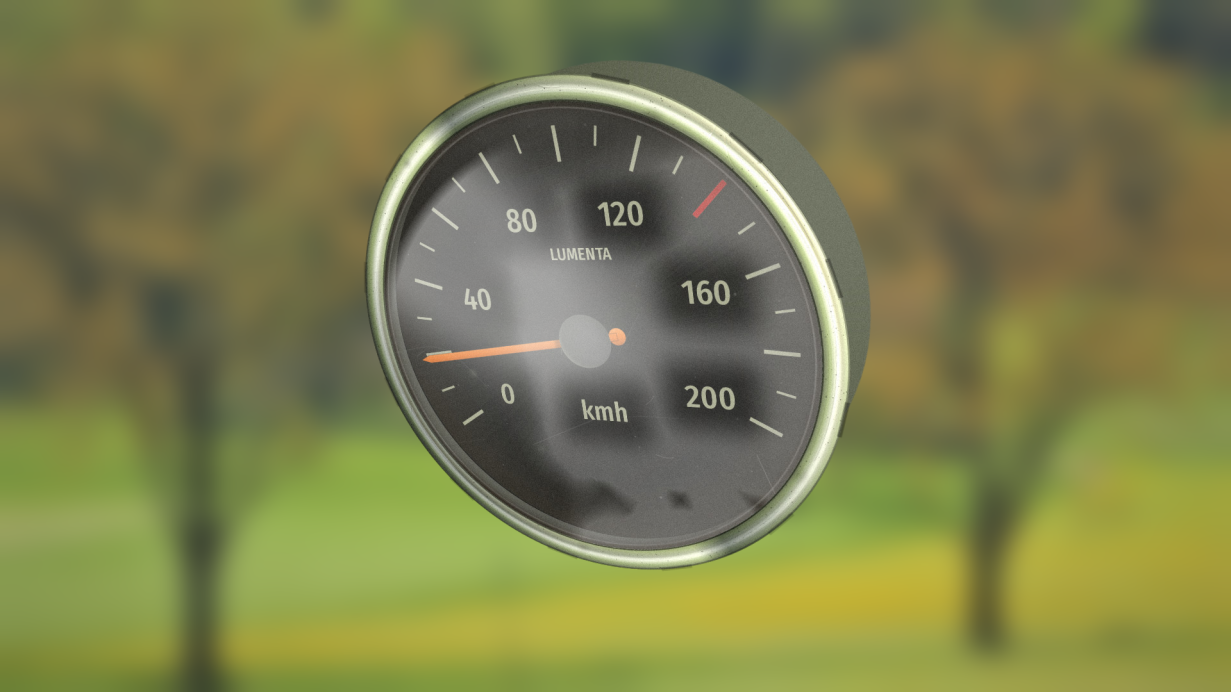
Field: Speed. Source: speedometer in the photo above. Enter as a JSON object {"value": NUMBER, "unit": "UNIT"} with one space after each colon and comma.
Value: {"value": 20, "unit": "km/h"}
